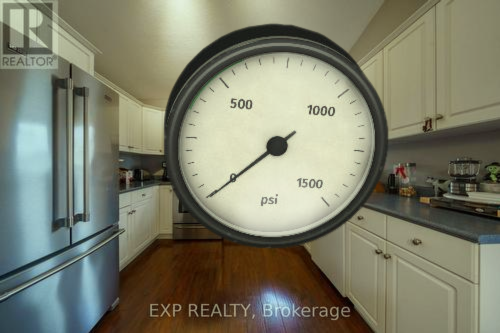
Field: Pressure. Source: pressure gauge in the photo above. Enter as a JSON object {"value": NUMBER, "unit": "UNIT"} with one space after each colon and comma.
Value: {"value": 0, "unit": "psi"}
